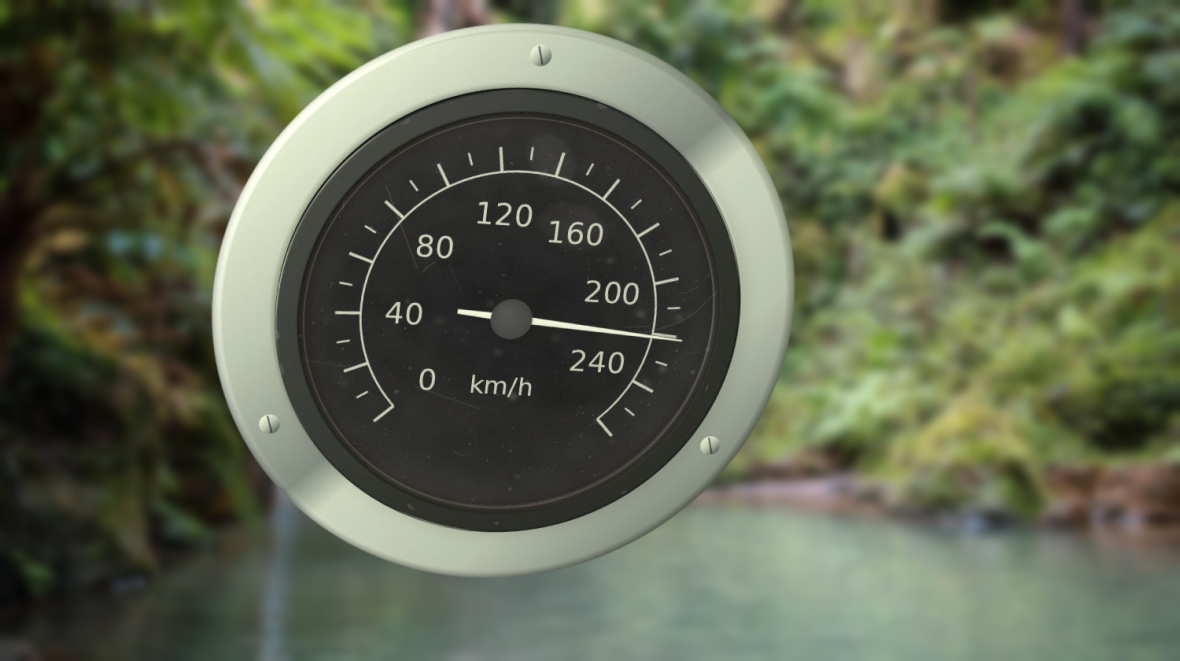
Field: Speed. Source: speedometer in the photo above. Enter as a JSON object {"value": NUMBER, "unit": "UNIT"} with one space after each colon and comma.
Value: {"value": 220, "unit": "km/h"}
